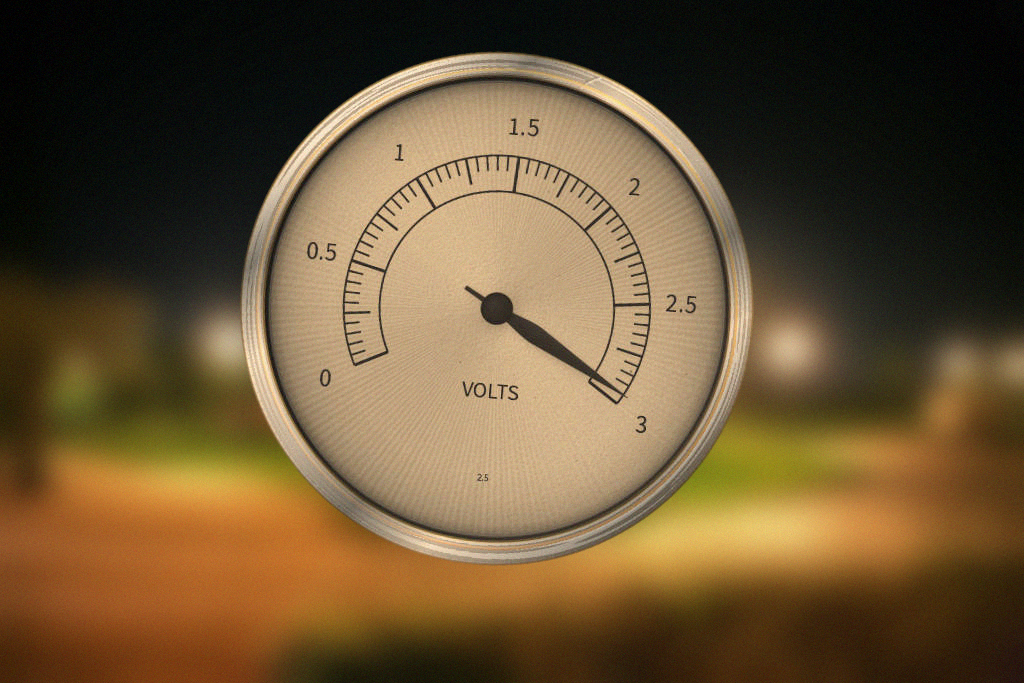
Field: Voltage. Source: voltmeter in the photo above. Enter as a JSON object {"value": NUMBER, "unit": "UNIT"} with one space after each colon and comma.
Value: {"value": 2.95, "unit": "V"}
